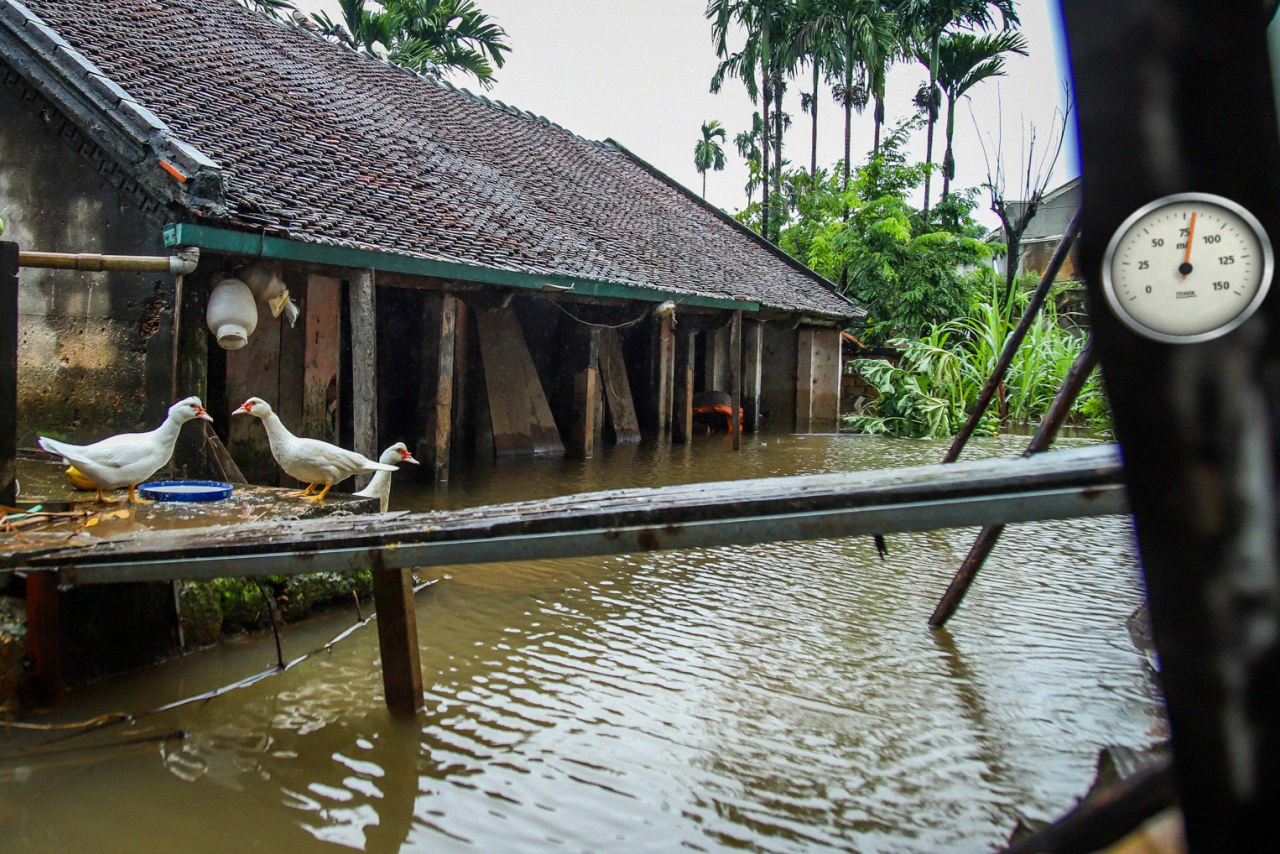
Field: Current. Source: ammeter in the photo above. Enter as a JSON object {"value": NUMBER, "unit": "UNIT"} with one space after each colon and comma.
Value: {"value": 80, "unit": "mA"}
